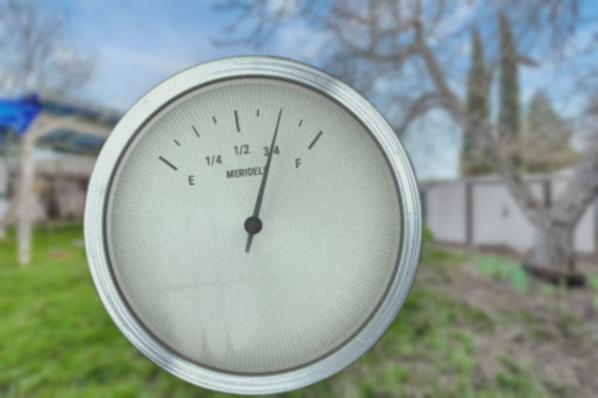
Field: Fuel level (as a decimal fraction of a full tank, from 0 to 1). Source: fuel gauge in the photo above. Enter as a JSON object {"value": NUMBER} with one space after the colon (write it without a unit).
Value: {"value": 0.75}
